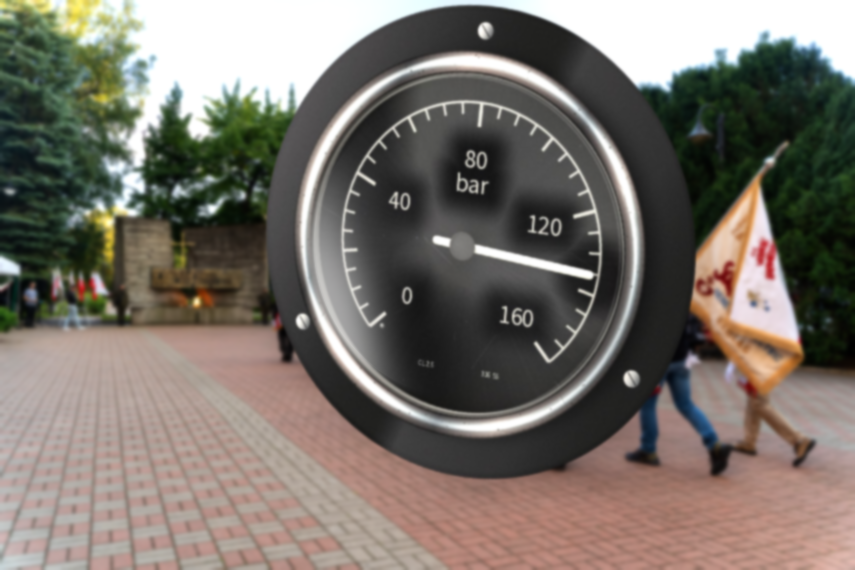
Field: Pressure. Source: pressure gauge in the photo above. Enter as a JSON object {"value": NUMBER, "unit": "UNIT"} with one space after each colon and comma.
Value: {"value": 135, "unit": "bar"}
